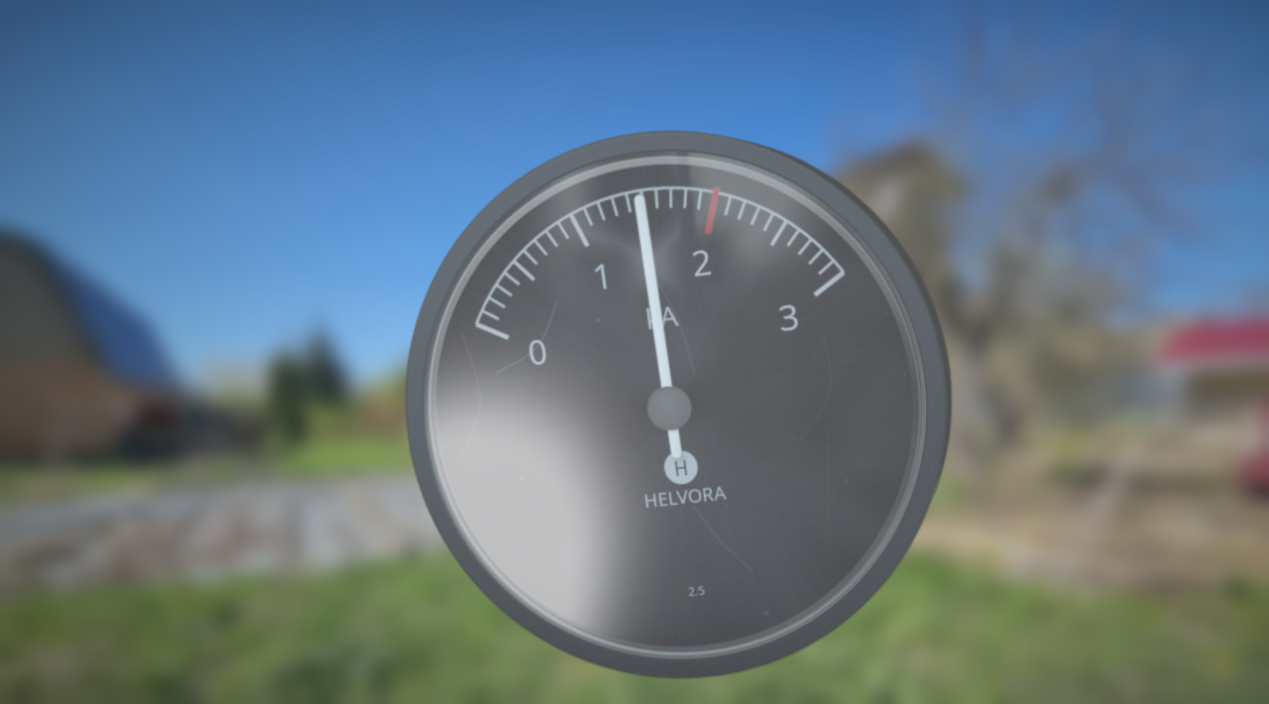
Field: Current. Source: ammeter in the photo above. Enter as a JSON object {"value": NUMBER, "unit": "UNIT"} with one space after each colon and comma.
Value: {"value": 1.5, "unit": "kA"}
